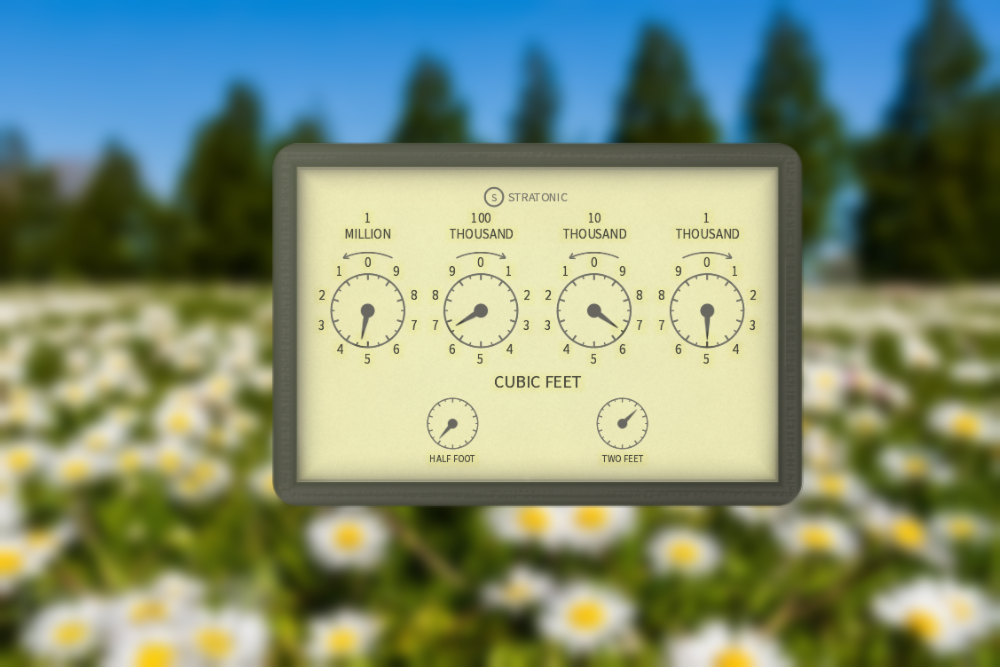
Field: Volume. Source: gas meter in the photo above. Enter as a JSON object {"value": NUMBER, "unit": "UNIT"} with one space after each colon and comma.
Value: {"value": 466500, "unit": "ft³"}
